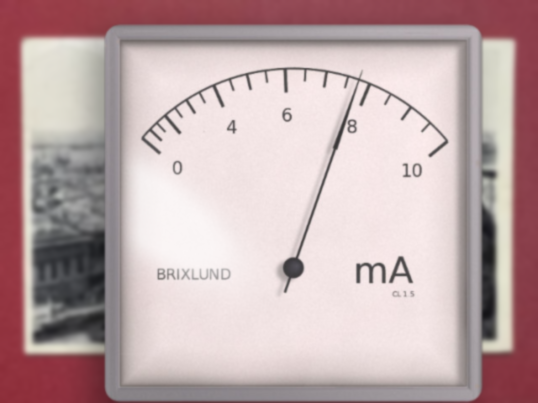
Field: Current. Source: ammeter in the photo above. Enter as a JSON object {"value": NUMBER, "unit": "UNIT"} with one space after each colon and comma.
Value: {"value": 7.75, "unit": "mA"}
